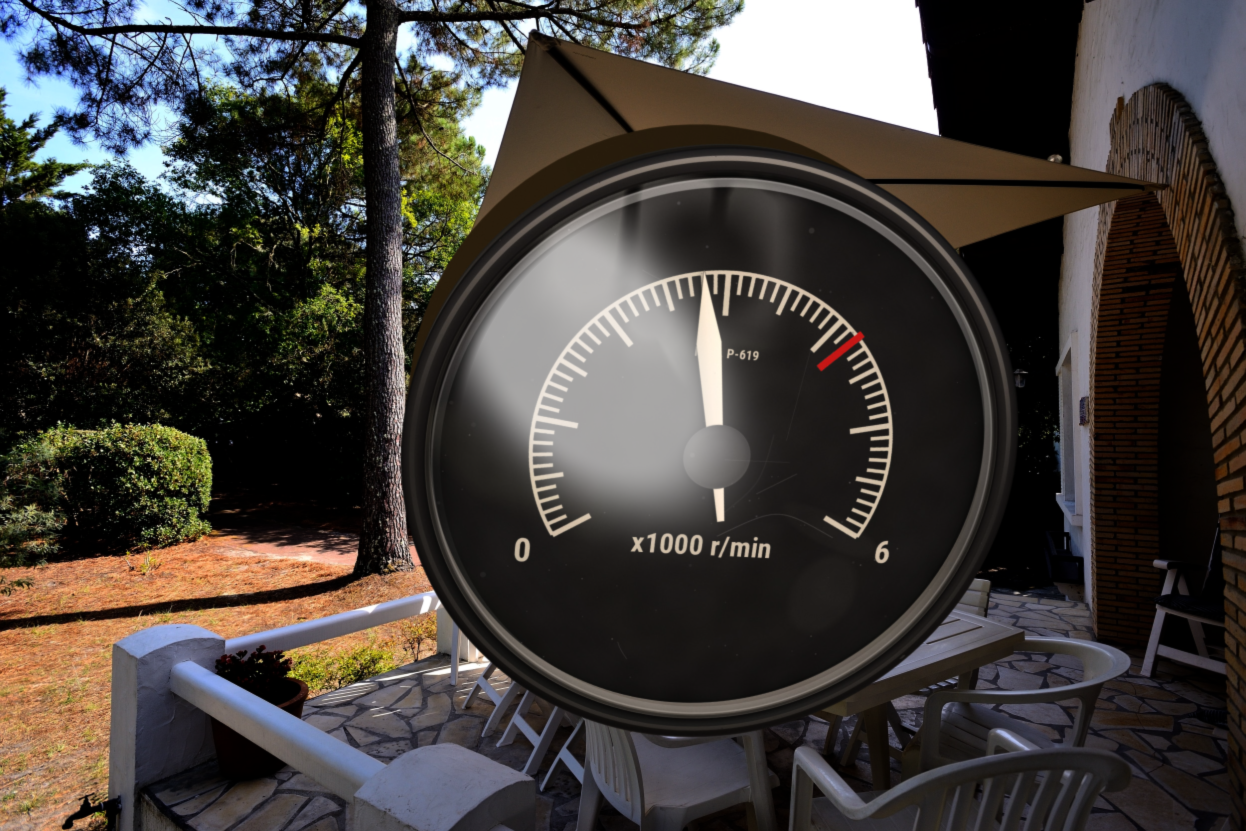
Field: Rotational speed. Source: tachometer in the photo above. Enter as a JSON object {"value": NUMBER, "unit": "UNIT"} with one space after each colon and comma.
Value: {"value": 2800, "unit": "rpm"}
